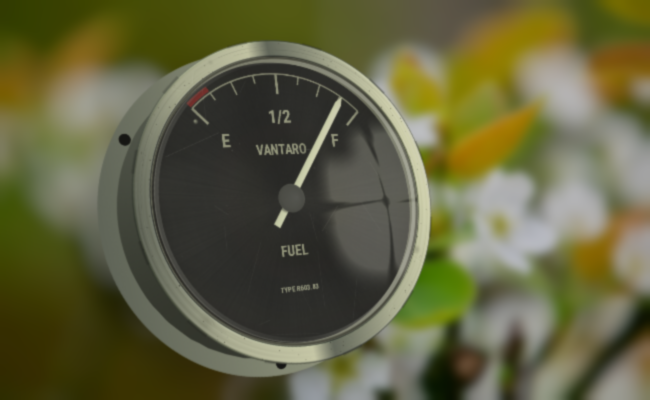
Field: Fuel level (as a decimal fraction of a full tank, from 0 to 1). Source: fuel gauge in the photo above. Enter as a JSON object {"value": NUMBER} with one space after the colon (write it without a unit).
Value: {"value": 0.875}
